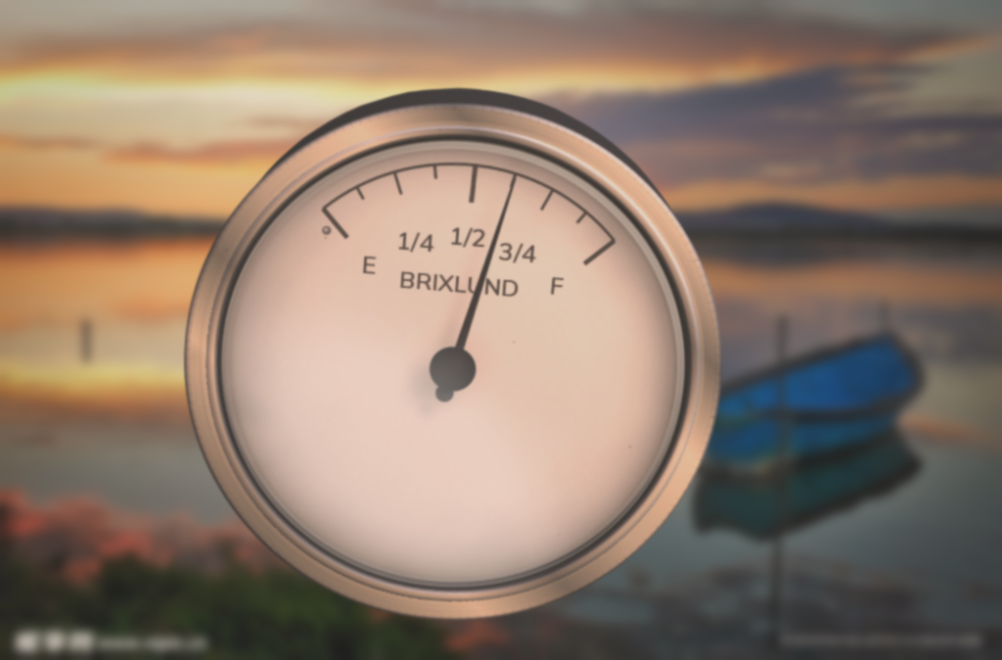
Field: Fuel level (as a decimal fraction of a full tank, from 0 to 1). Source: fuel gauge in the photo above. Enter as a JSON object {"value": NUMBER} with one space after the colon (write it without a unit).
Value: {"value": 0.625}
